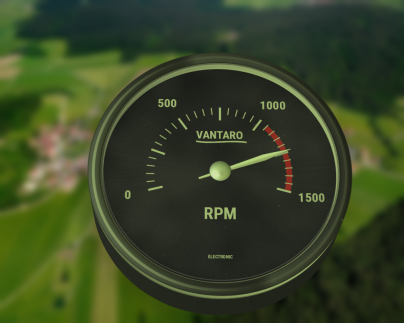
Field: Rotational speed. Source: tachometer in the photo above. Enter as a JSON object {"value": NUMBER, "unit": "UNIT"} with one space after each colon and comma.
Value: {"value": 1250, "unit": "rpm"}
